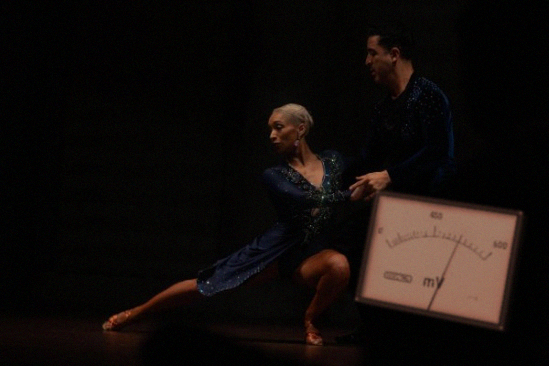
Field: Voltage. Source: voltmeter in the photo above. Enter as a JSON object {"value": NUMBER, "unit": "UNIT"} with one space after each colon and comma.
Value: {"value": 500, "unit": "mV"}
